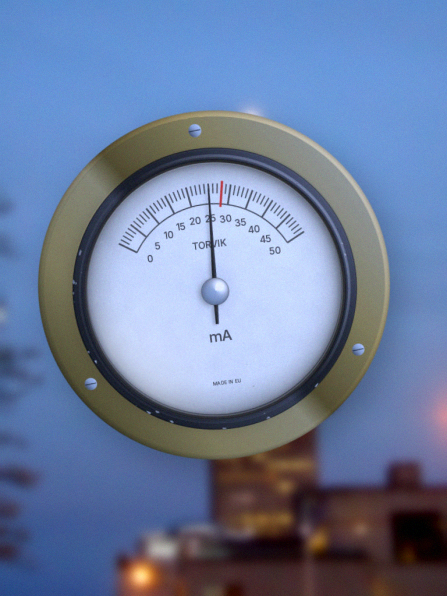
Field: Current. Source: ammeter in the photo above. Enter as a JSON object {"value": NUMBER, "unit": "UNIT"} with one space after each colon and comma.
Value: {"value": 25, "unit": "mA"}
